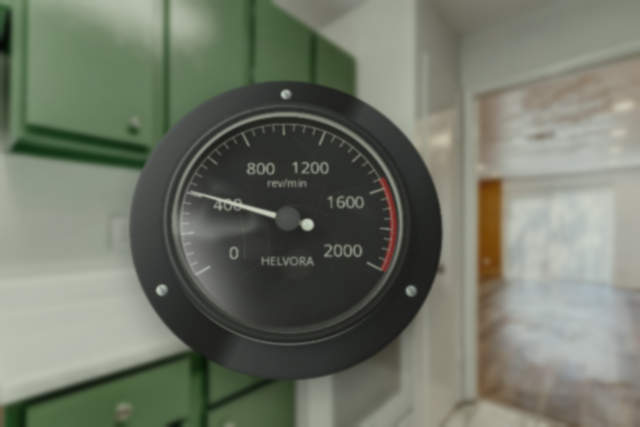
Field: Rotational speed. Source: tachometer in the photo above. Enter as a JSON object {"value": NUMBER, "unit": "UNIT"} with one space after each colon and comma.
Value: {"value": 400, "unit": "rpm"}
